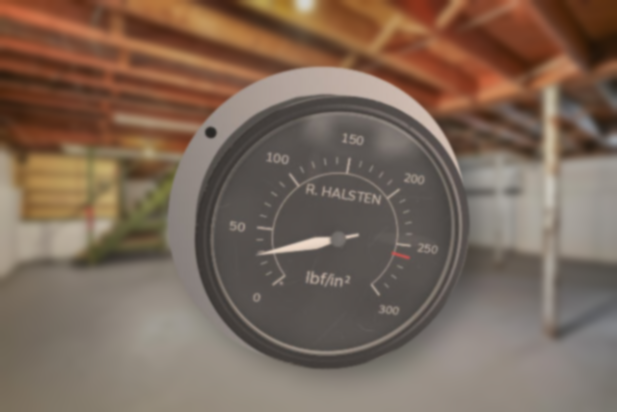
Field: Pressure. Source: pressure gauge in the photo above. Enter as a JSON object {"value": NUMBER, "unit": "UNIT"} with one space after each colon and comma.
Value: {"value": 30, "unit": "psi"}
